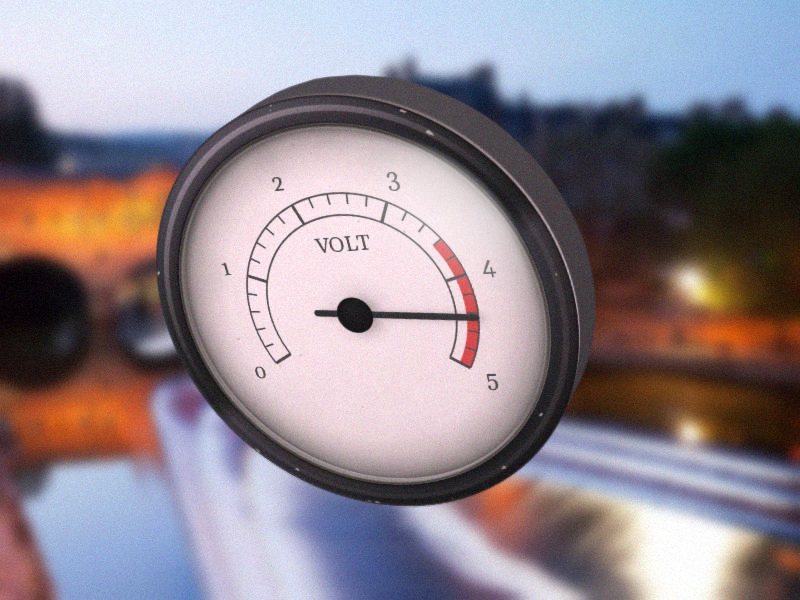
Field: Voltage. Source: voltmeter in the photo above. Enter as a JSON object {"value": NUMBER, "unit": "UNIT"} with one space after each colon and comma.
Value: {"value": 4.4, "unit": "V"}
